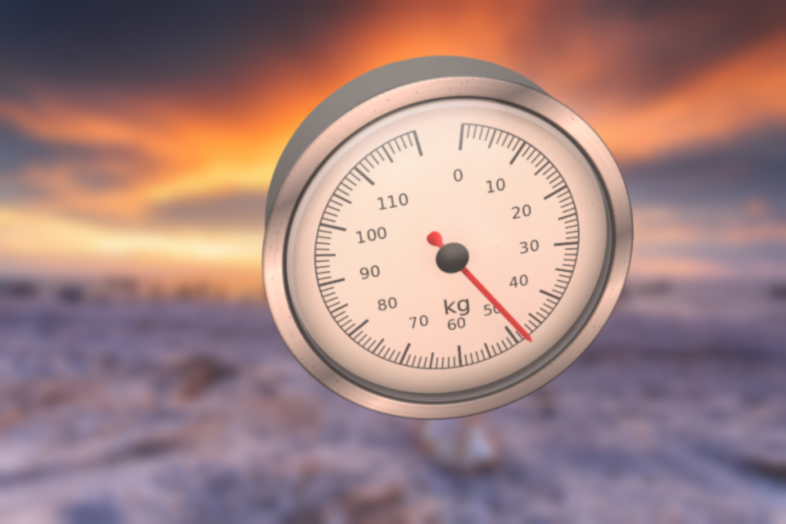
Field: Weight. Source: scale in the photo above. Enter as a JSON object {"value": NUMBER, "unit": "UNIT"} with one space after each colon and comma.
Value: {"value": 48, "unit": "kg"}
